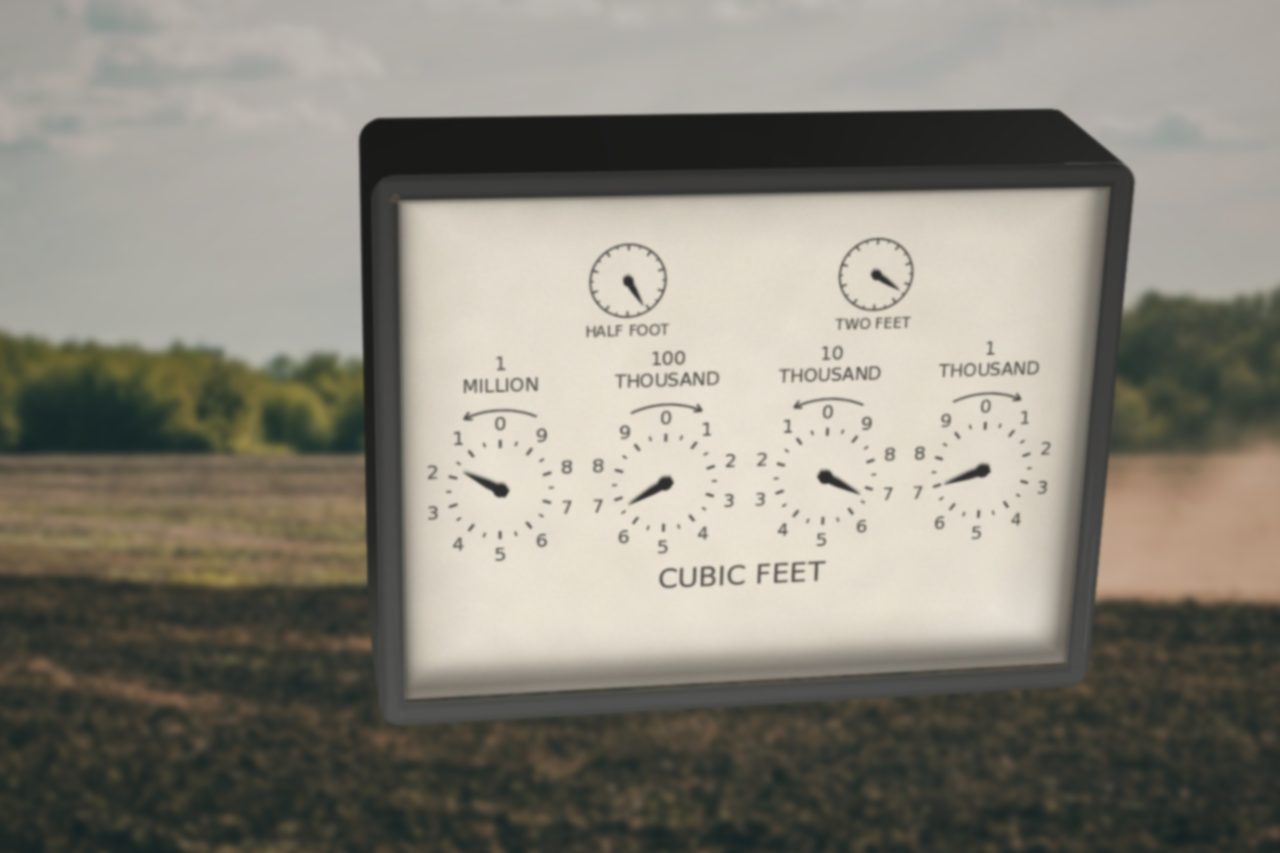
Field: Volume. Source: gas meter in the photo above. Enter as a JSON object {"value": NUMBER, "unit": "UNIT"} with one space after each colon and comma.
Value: {"value": 166700, "unit": "ft³"}
